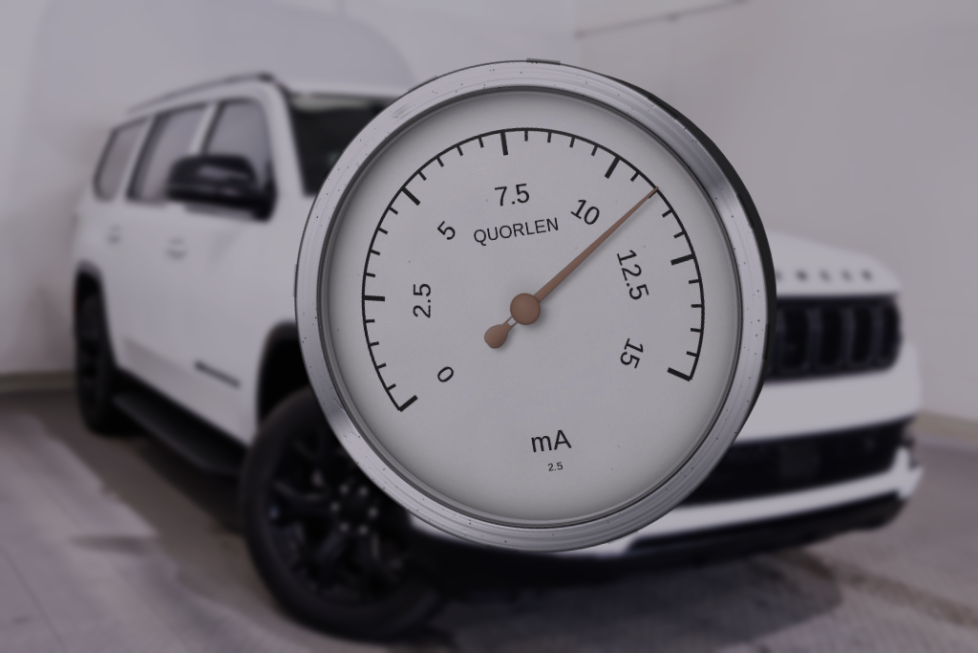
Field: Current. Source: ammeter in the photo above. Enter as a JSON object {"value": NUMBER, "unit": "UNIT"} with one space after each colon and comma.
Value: {"value": 11, "unit": "mA"}
